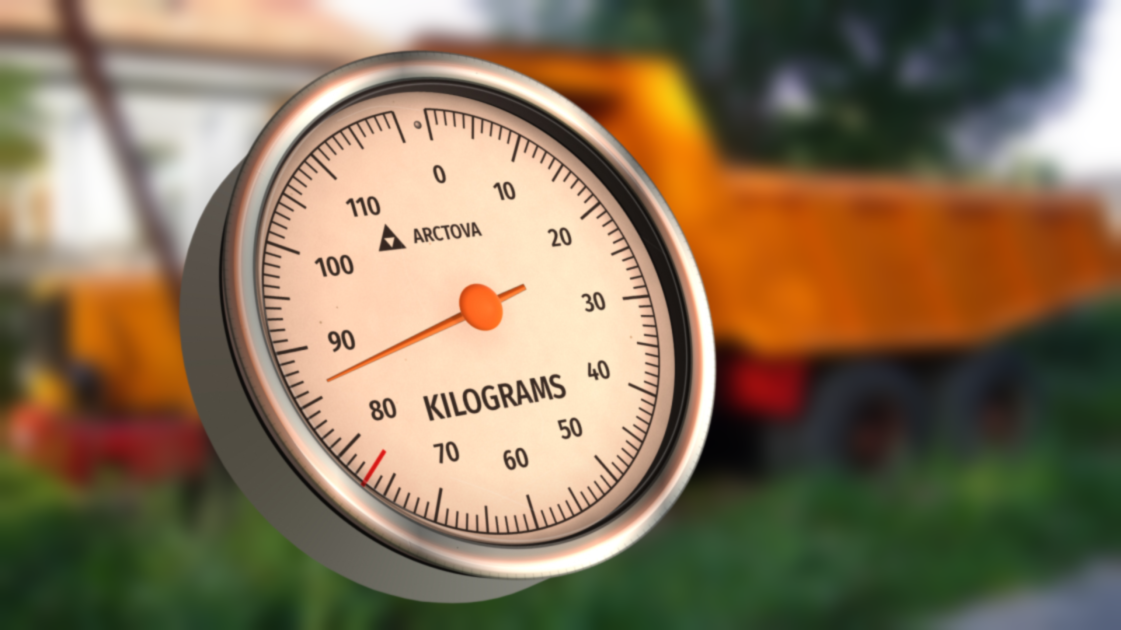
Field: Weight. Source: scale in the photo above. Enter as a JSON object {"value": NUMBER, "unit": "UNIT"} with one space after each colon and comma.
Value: {"value": 86, "unit": "kg"}
